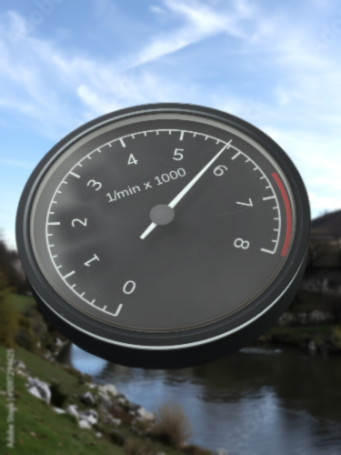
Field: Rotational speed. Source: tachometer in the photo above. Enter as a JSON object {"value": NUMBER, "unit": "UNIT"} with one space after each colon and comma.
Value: {"value": 5800, "unit": "rpm"}
